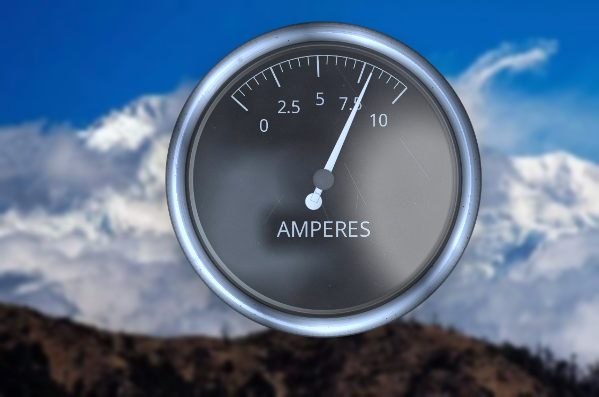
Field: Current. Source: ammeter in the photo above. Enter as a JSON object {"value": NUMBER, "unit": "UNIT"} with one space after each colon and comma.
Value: {"value": 8, "unit": "A"}
